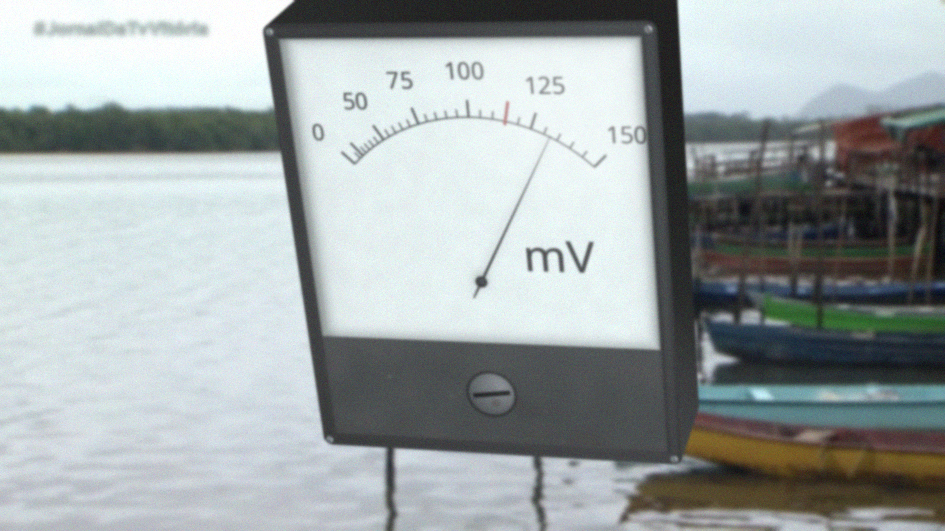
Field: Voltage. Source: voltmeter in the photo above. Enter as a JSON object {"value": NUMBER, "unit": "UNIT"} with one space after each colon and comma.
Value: {"value": 132.5, "unit": "mV"}
